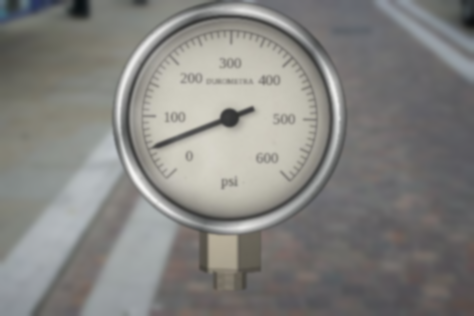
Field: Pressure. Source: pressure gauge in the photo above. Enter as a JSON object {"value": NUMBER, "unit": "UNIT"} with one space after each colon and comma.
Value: {"value": 50, "unit": "psi"}
